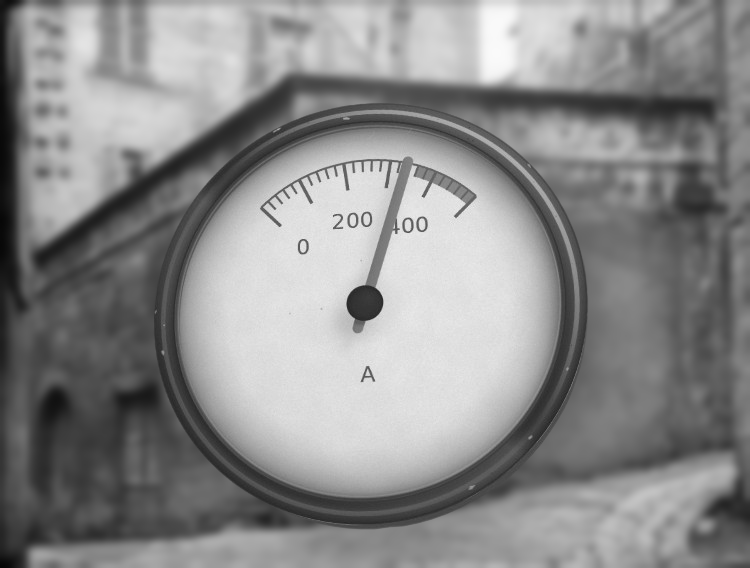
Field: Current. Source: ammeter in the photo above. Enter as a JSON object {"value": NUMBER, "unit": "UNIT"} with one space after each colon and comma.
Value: {"value": 340, "unit": "A"}
